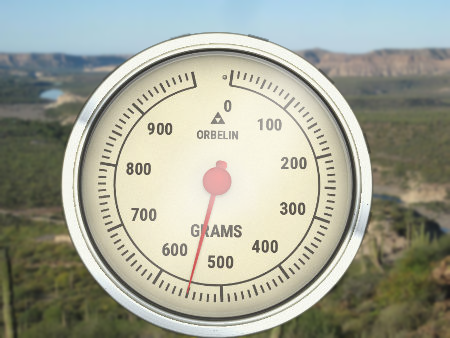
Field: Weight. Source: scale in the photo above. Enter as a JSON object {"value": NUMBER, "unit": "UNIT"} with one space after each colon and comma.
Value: {"value": 550, "unit": "g"}
